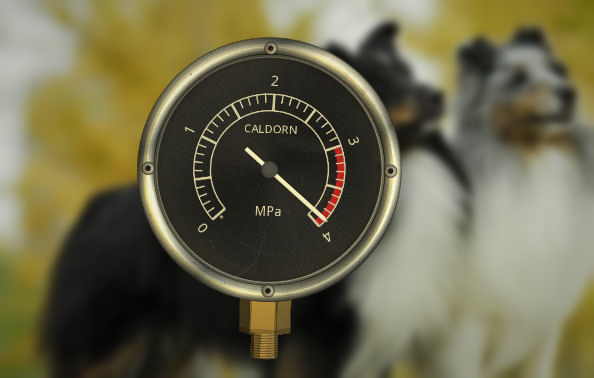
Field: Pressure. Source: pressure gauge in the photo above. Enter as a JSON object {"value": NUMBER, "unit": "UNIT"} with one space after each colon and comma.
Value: {"value": 3.9, "unit": "MPa"}
